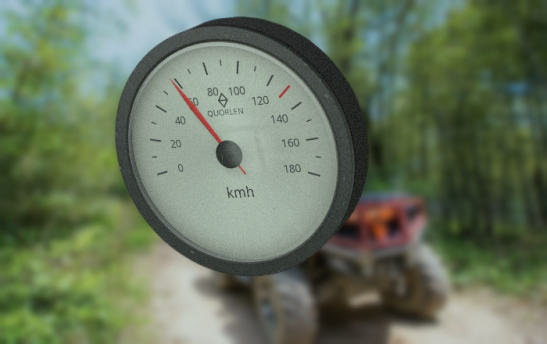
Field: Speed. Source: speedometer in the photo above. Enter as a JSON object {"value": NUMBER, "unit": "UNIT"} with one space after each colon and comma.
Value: {"value": 60, "unit": "km/h"}
